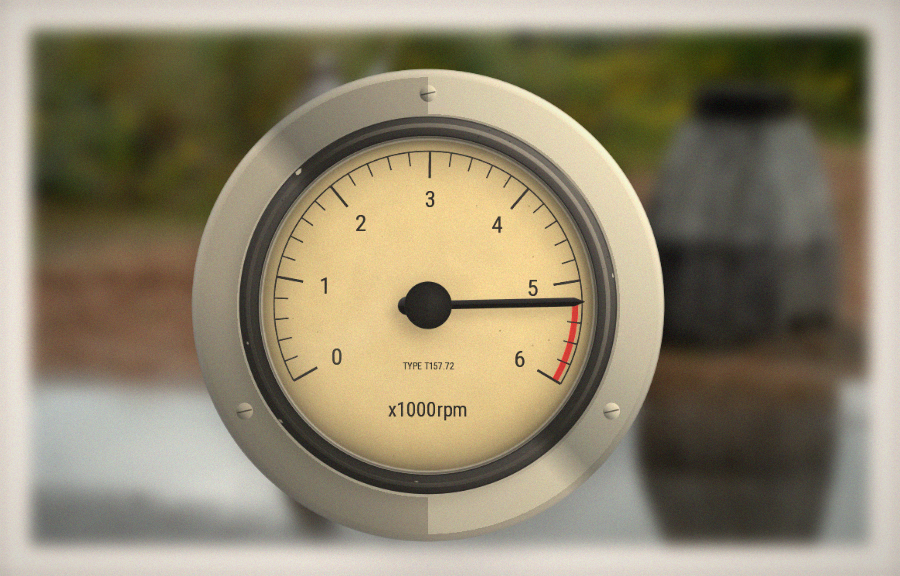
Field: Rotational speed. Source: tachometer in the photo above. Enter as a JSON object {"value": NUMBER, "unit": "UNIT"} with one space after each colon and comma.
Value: {"value": 5200, "unit": "rpm"}
